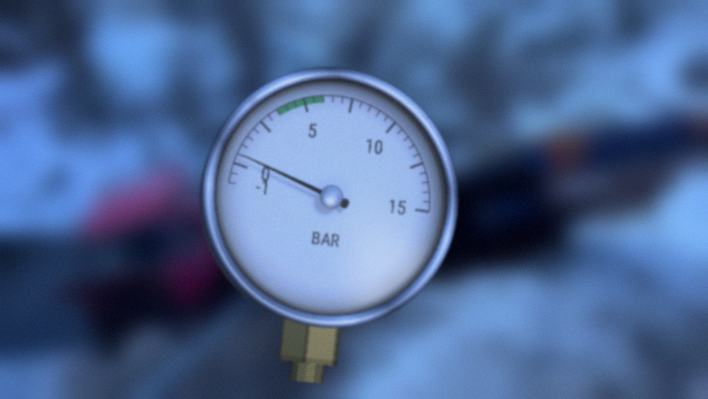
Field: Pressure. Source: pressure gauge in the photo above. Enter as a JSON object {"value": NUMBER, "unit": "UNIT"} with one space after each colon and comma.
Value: {"value": 0.5, "unit": "bar"}
